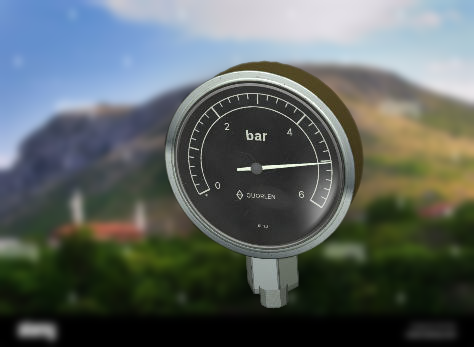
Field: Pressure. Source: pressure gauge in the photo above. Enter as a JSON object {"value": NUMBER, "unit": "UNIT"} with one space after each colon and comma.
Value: {"value": 5, "unit": "bar"}
